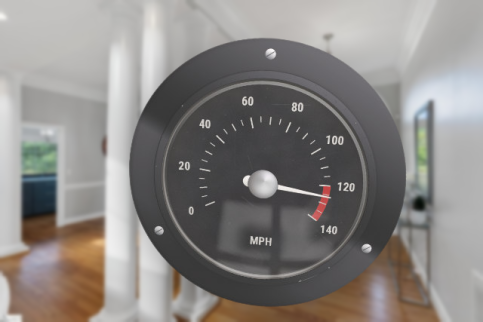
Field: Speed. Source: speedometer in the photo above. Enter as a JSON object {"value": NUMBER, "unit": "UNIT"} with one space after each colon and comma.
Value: {"value": 125, "unit": "mph"}
